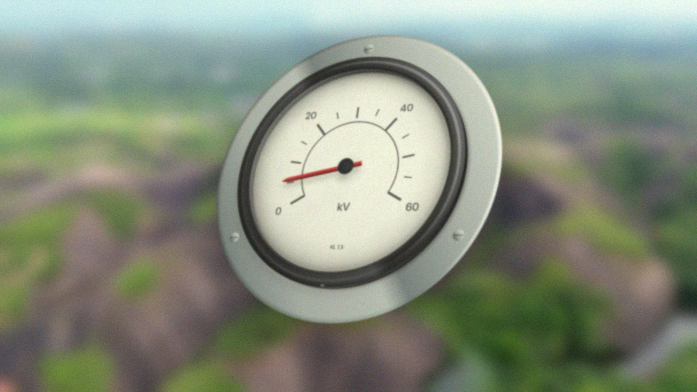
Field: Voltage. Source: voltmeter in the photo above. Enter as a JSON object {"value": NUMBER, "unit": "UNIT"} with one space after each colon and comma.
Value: {"value": 5, "unit": "kV"}
